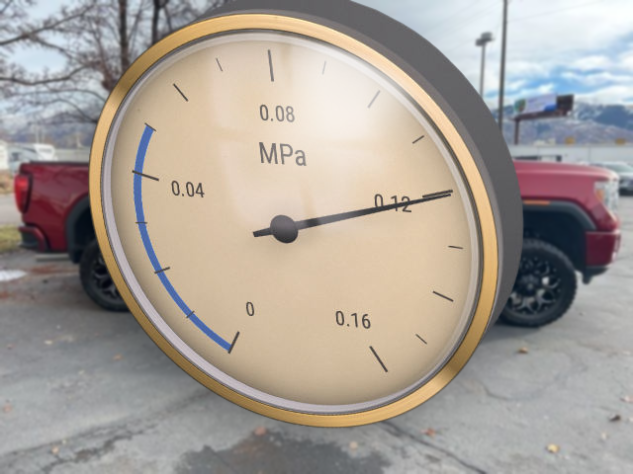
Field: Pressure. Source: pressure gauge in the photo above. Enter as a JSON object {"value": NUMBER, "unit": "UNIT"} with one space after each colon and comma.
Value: {"value": 0.12, "unit": "MPa"}
